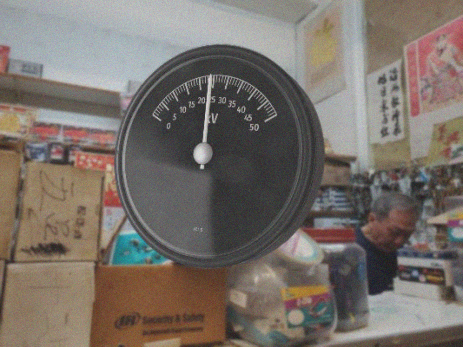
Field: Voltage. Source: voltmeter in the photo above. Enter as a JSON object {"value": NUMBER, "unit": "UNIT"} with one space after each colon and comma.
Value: {"value": 25, "unit": "kV"}
